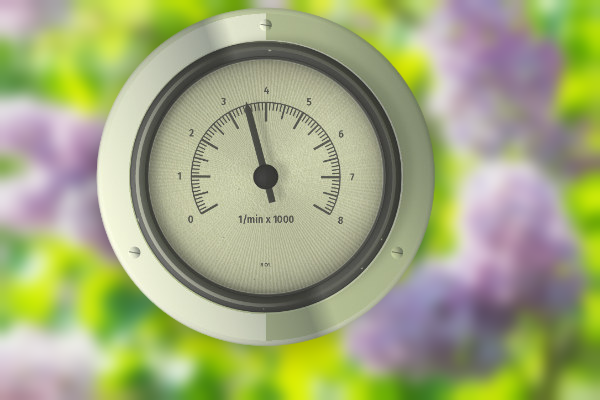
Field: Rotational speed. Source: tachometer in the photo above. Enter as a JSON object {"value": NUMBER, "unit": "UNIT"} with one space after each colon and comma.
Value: {"value": 3500, "unit": "rpm"}
